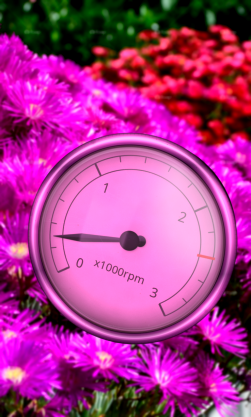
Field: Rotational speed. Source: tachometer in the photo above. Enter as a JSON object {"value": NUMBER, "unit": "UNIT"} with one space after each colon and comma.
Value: {"value": 300, "unit": "rpm"}
